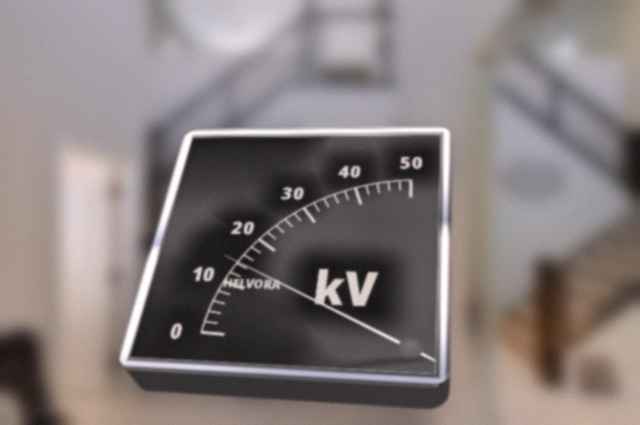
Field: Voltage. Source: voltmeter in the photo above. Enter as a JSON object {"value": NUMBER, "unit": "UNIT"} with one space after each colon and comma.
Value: {"value": 14, "unit": "kV"}
